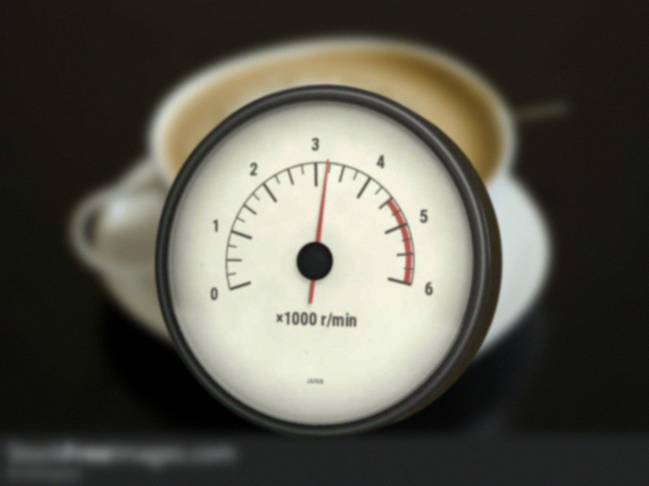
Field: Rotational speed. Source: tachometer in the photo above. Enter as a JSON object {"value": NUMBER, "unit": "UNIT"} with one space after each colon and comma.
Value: {"value": 3250, "unit": "rpm"}
